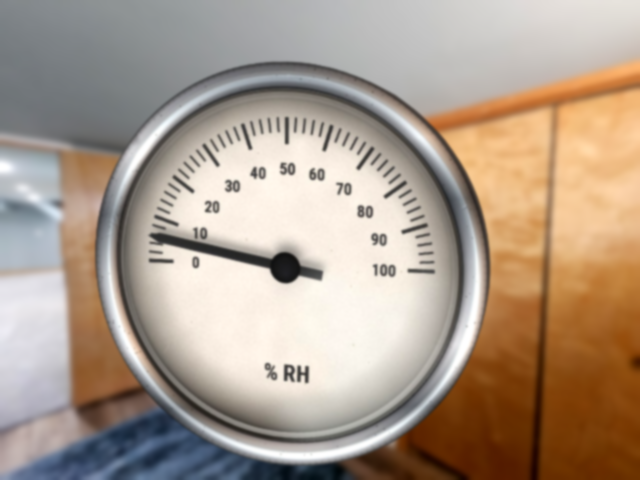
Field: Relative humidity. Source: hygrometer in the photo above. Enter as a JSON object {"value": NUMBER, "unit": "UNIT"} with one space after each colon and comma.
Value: {"value": 6, "unit": "%"}
